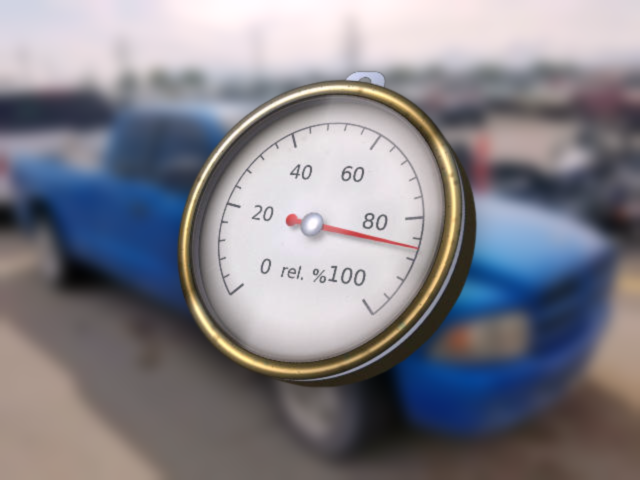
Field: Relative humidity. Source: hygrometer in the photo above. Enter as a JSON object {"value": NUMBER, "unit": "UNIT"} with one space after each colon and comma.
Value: {"value": 86, "unit": "%"}
